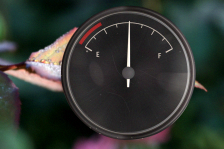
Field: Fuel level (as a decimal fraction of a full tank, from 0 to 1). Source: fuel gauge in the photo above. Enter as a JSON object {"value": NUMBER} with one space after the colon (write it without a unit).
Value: {"value": 0.5}
